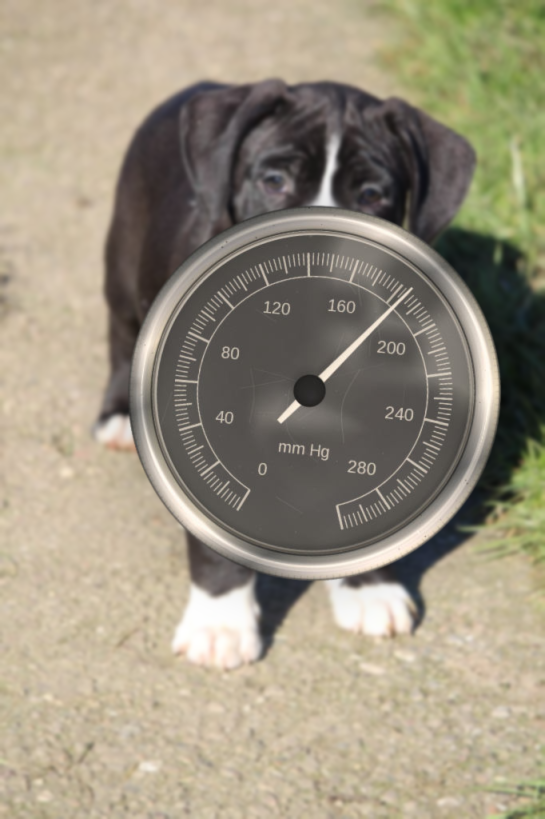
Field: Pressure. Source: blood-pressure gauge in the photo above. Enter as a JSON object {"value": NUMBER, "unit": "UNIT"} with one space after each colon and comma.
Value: {"value": 184, "unit": "mmHg"}
